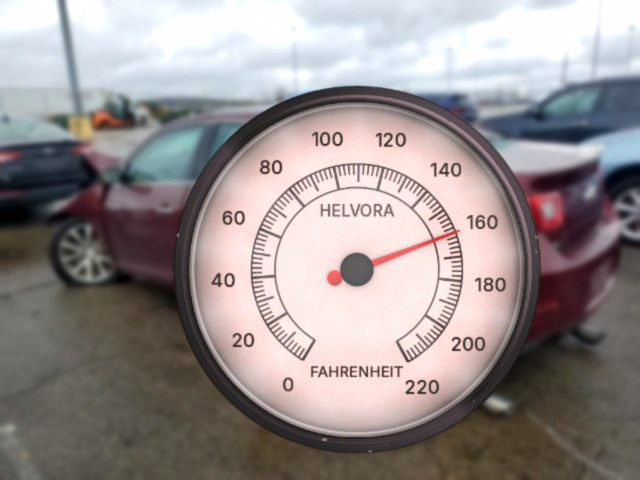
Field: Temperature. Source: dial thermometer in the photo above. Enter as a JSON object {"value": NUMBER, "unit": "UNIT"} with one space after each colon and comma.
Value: {"value": 160, "unit": "°F"}
